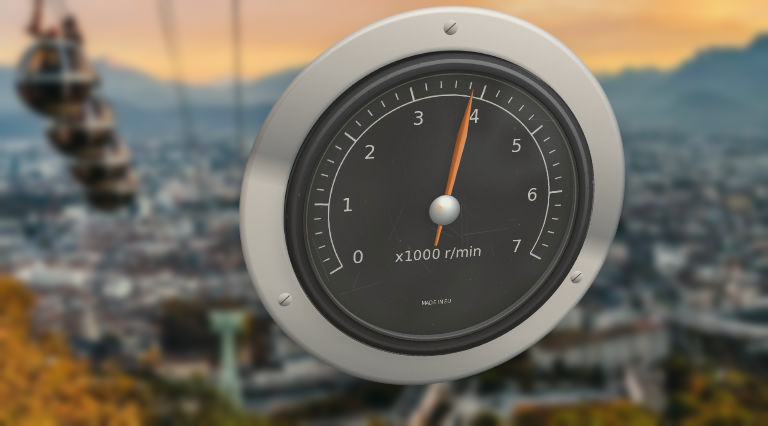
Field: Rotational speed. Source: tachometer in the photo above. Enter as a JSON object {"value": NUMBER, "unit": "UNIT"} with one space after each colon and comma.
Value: {"value": 3800, "unit": "rpm"}
